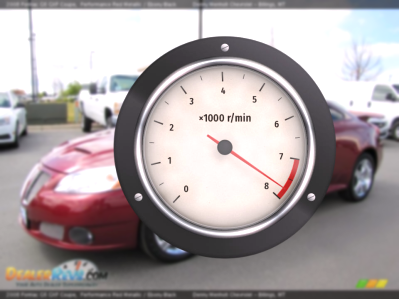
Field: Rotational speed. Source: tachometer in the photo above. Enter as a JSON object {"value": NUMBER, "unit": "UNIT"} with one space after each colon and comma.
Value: {"value": 7750, "unit": "rpm"}
